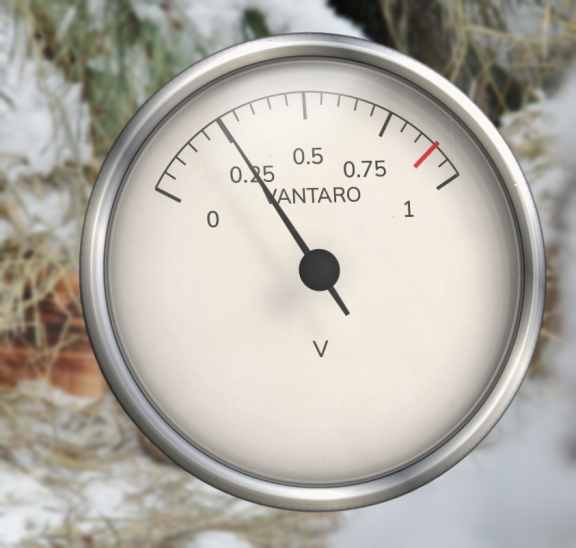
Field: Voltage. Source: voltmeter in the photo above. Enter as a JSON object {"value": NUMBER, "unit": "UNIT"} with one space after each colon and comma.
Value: {"value": 0.25, "unit": "V"}
